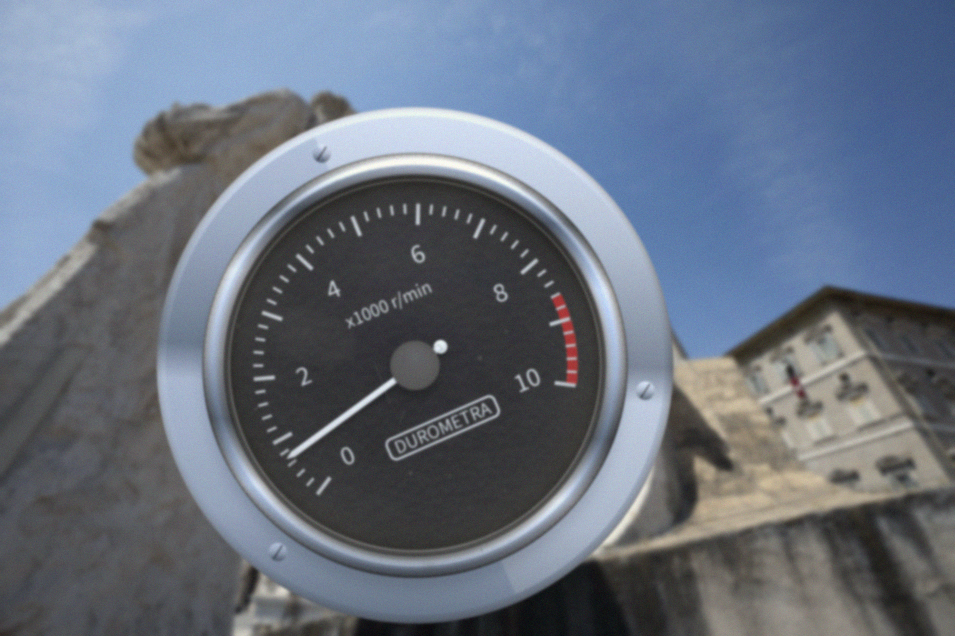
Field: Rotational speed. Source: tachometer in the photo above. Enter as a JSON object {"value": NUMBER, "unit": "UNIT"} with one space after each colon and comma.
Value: {"value": 700, "unit": "rpm"}
